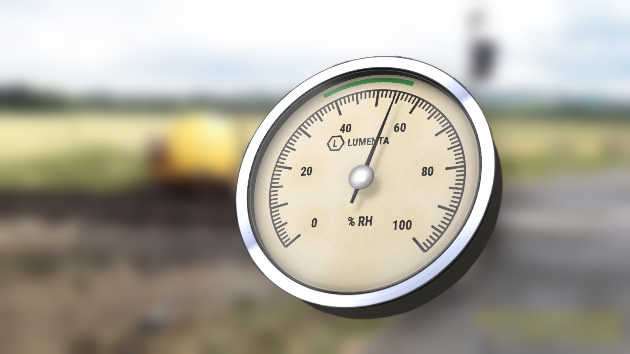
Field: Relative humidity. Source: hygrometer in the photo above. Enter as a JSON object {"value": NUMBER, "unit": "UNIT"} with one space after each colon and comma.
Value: {"value": 55, "unit": "%"}
